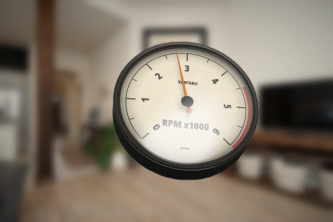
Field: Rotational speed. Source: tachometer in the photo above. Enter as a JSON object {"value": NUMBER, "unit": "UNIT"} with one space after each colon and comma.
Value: {"value": 2750, "unit": "rpm"}
